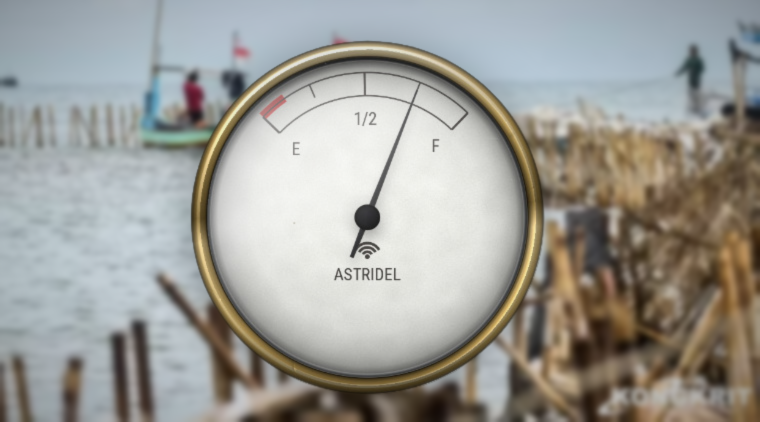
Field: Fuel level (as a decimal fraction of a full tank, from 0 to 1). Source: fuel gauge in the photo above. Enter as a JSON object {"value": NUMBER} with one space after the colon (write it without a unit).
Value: {"value": 0.75}
